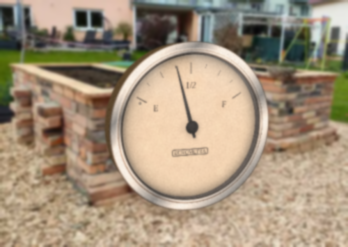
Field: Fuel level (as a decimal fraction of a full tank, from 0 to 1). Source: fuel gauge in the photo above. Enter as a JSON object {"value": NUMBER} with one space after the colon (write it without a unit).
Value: {"value": 0.375}
